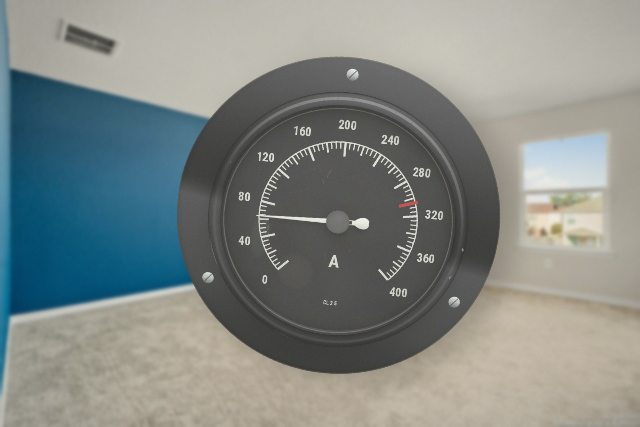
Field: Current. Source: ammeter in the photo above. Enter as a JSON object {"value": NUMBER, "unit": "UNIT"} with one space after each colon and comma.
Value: {"value": 65, "unit": "A"}
